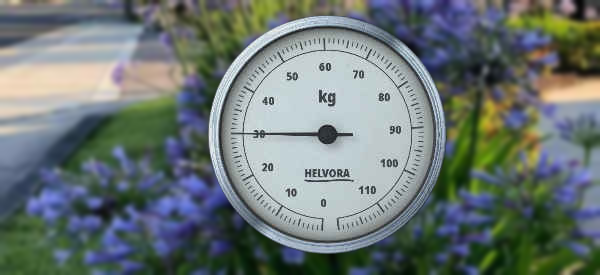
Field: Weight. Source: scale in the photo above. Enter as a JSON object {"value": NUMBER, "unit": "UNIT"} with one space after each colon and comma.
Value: {"value": 30, "unit": "kg"}
